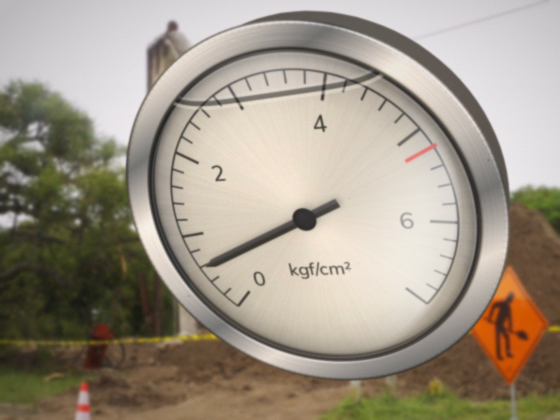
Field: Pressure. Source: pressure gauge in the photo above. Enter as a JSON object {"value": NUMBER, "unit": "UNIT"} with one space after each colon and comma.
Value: {"value": 0.6, "unit": "kg/cm²"}
